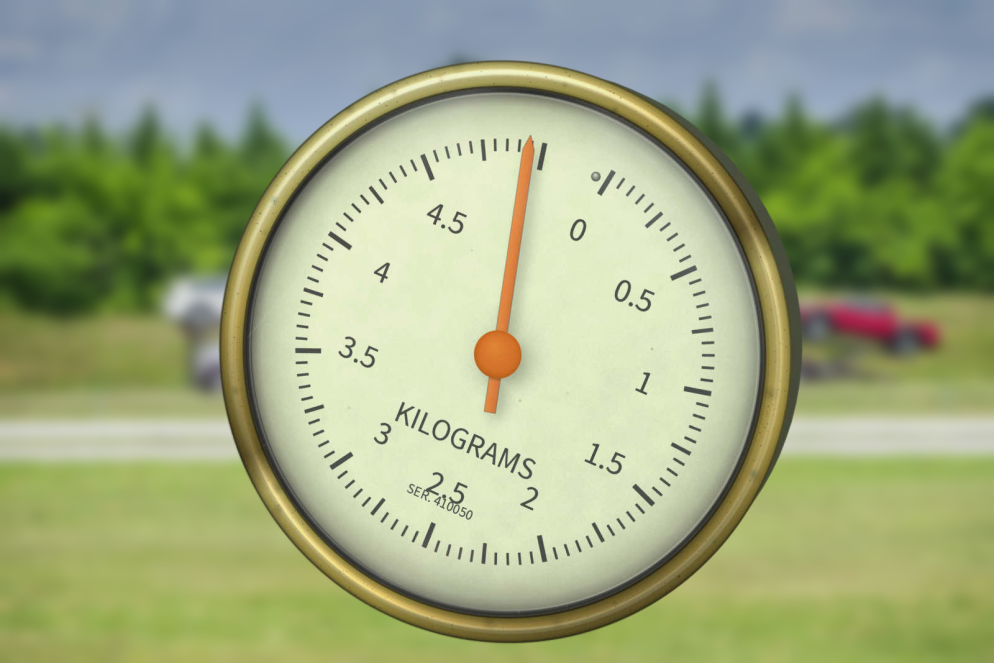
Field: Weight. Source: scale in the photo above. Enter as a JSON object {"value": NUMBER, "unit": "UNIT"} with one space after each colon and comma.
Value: {"value": 4.95, "unit": "kg"}
